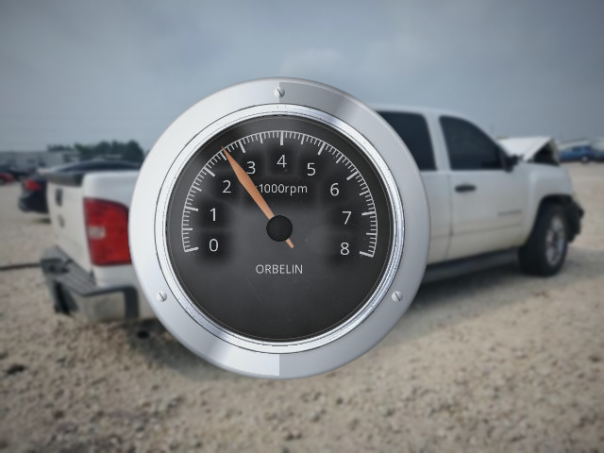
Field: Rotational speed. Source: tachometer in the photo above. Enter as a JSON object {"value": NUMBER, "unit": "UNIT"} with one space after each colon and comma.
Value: {"value": 2600, "unit": "rpm"}
